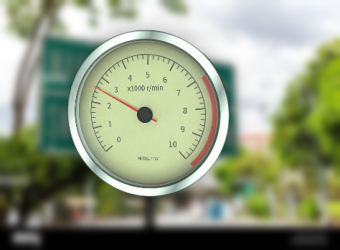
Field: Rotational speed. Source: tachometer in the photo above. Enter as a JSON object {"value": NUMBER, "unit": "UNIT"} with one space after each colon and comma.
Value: {"value": 2600, "unit": "rpm"}
